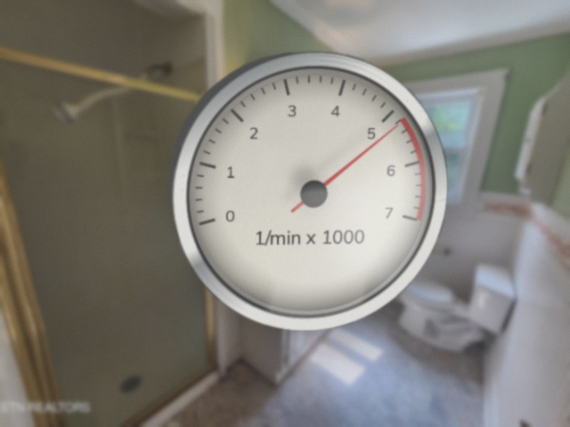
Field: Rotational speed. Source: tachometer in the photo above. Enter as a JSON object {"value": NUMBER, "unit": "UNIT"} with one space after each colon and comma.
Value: {"value": 5200, "unit": "rpm"}
